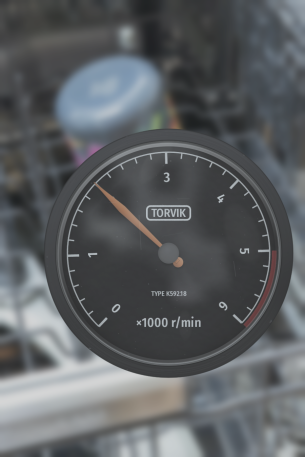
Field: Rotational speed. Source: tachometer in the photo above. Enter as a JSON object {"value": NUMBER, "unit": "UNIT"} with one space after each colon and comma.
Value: {"value": 2000, "unit": "rpm"}
